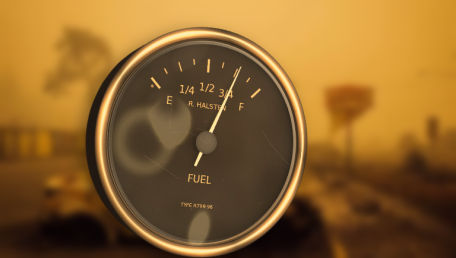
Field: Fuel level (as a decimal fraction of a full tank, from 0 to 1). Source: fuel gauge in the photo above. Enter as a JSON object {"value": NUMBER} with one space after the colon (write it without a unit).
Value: {"value": 0.75}
